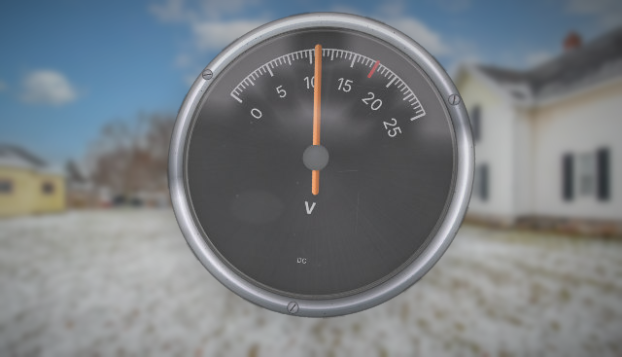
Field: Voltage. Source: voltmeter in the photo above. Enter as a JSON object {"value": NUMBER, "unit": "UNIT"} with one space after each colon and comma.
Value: {"value": 11, "unit": "V"}
